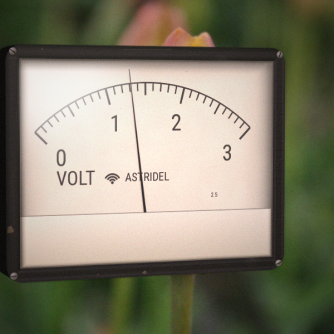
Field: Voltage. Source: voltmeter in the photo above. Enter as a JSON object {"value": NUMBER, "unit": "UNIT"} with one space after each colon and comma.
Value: {"value": 1.3, "unit": "V"}
